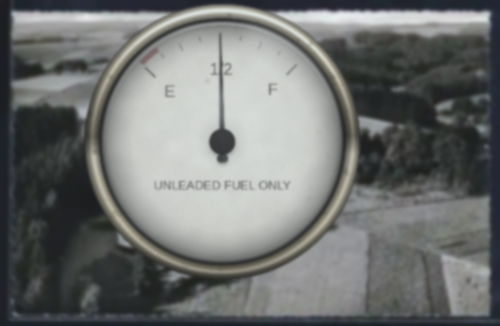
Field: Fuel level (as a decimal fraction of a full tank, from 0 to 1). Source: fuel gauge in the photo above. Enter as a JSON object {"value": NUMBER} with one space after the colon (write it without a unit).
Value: {"value": 0.5}
